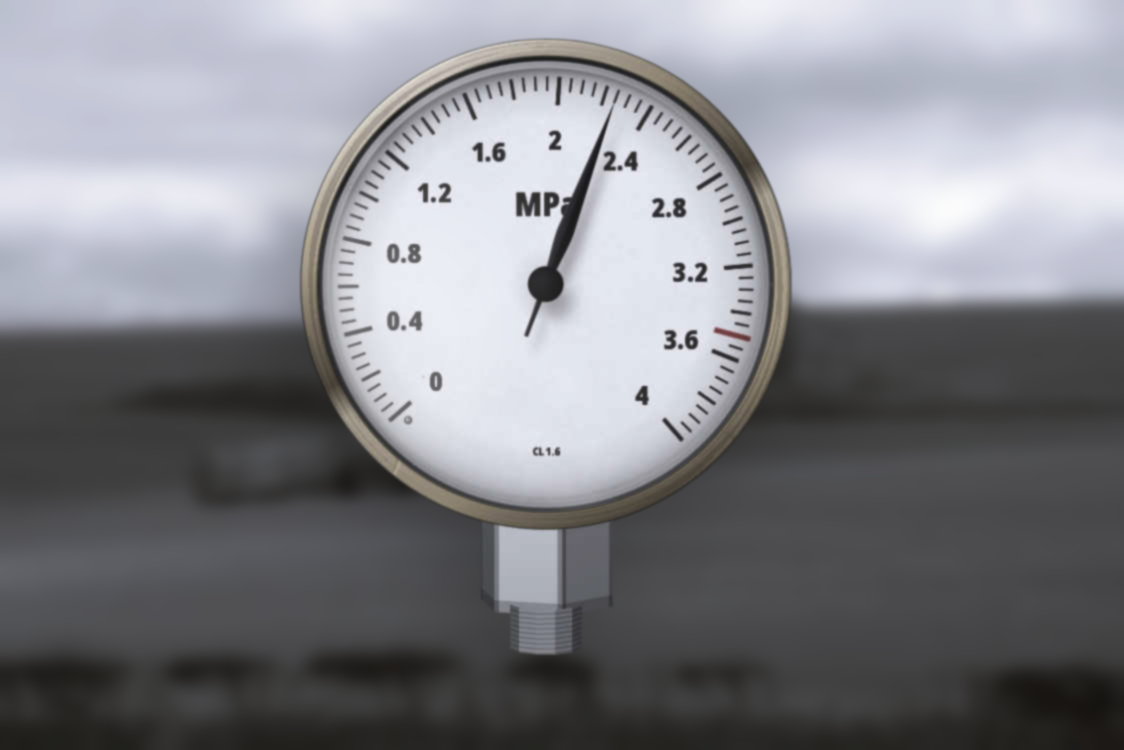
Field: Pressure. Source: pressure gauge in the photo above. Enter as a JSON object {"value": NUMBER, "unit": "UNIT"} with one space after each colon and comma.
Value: {"value": 2.25, "unit": "MPa"}
